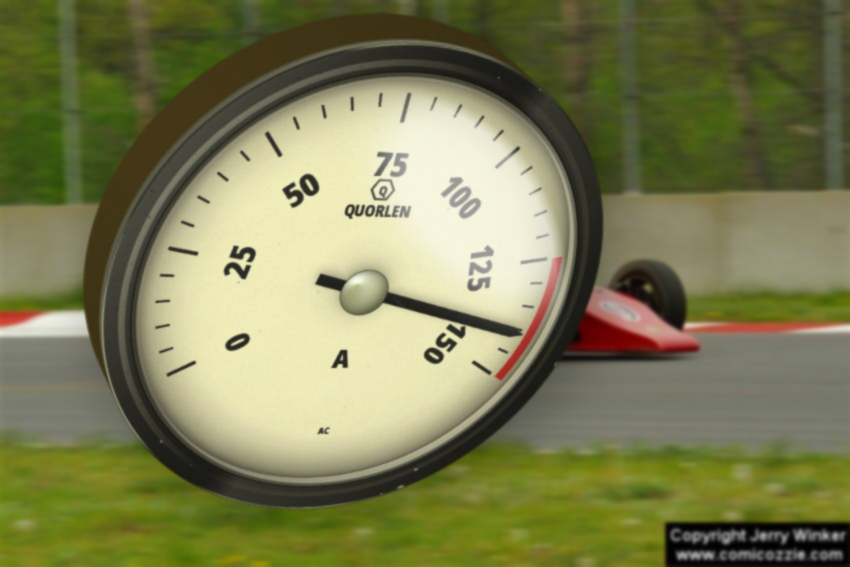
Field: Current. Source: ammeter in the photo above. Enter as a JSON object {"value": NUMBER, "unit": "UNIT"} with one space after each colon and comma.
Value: {"value": 140, "unit": "A"}
